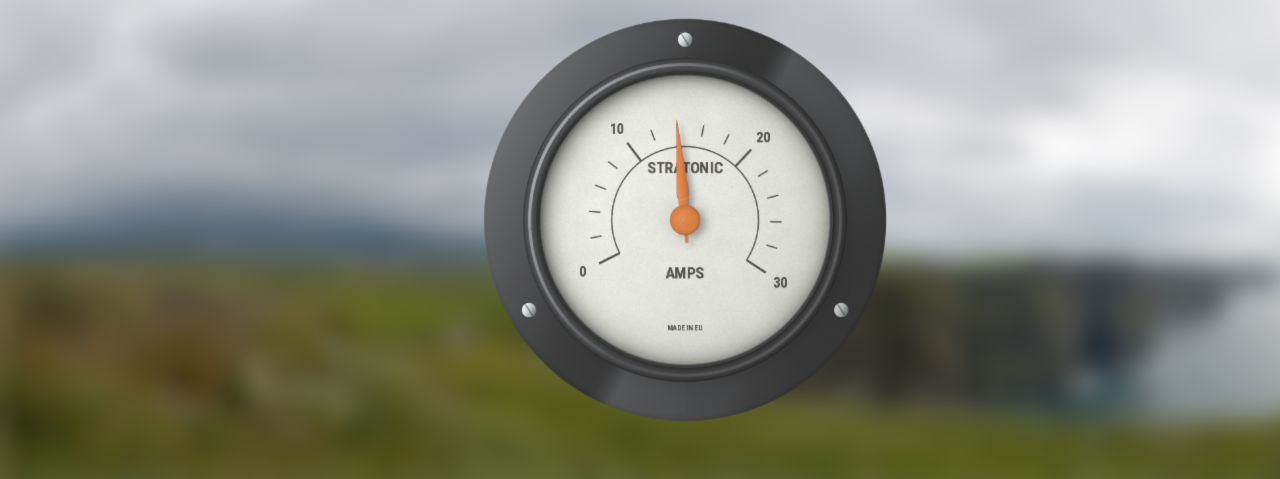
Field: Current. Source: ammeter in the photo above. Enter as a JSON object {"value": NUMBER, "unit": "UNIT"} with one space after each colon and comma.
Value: {"value": 14, "unit": "A"}
